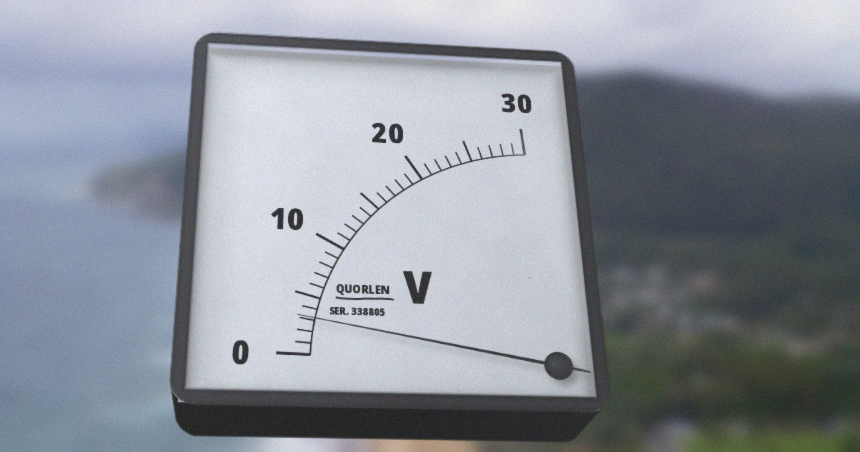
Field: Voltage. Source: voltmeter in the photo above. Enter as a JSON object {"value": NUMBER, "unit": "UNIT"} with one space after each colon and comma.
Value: {"value": 3, "unit": "V"}
